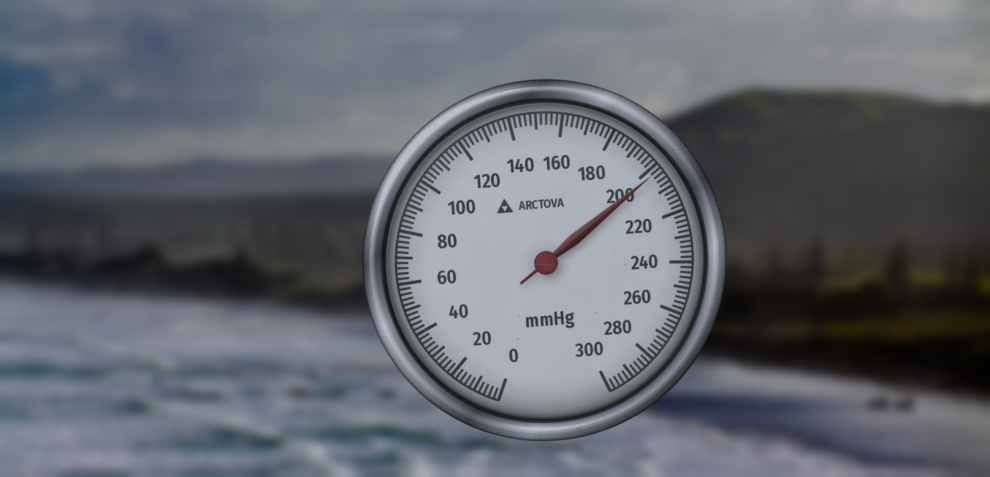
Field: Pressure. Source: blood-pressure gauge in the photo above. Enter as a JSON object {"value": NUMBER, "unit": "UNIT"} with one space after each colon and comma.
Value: {"value": 202, "unit": "mmHg"}
